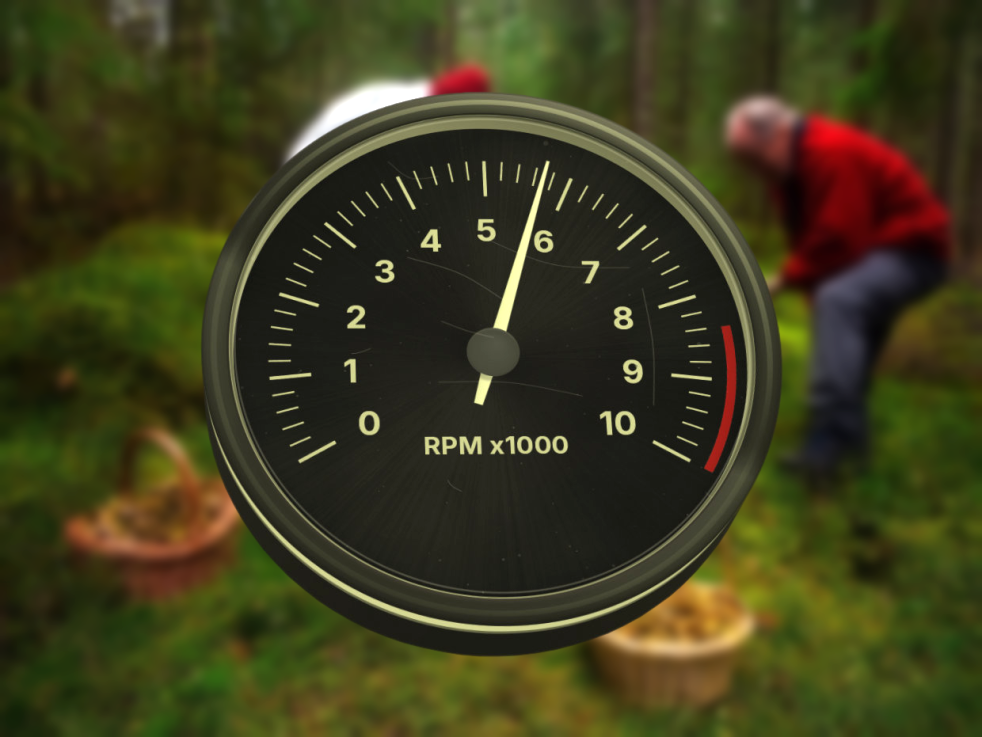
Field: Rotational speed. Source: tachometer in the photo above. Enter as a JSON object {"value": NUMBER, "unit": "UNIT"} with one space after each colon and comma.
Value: {"value": 5700, "unit": "rpm"}
